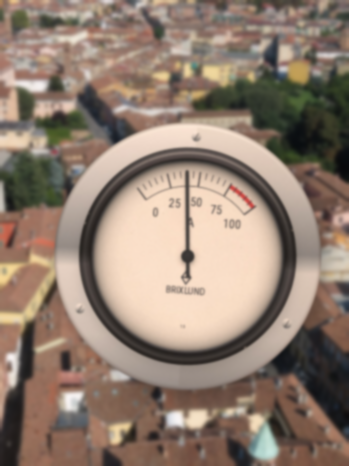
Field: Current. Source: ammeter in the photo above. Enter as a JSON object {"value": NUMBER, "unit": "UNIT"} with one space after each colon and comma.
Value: {"value": 40, "unit": "A"}
